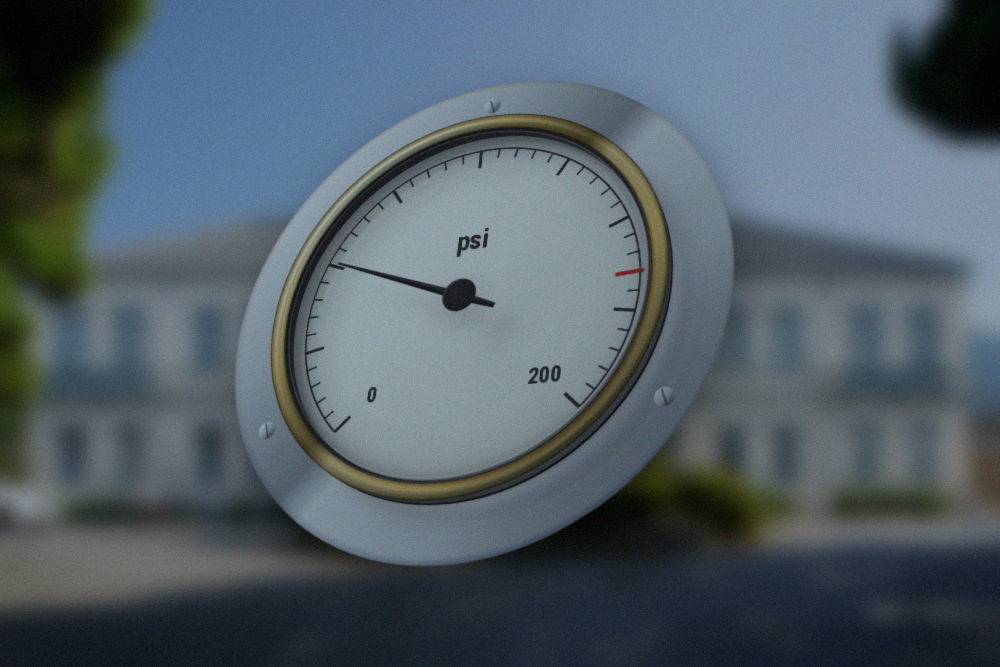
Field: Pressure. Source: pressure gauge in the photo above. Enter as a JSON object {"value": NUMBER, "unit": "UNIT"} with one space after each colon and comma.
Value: {"value": 50, "unit": "psi"}
